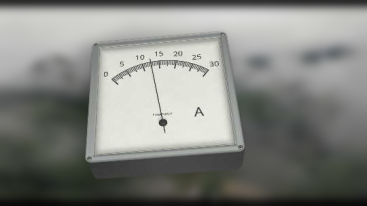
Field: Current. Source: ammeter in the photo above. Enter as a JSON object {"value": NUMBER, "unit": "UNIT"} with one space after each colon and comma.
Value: {"value": 12.5, "unit": "A"}
